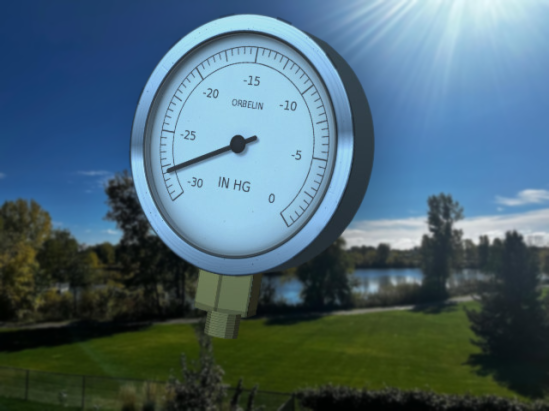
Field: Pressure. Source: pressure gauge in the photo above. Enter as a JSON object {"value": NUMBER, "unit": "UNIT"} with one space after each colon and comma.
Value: {"value": -28, "unit": "inHg"}
